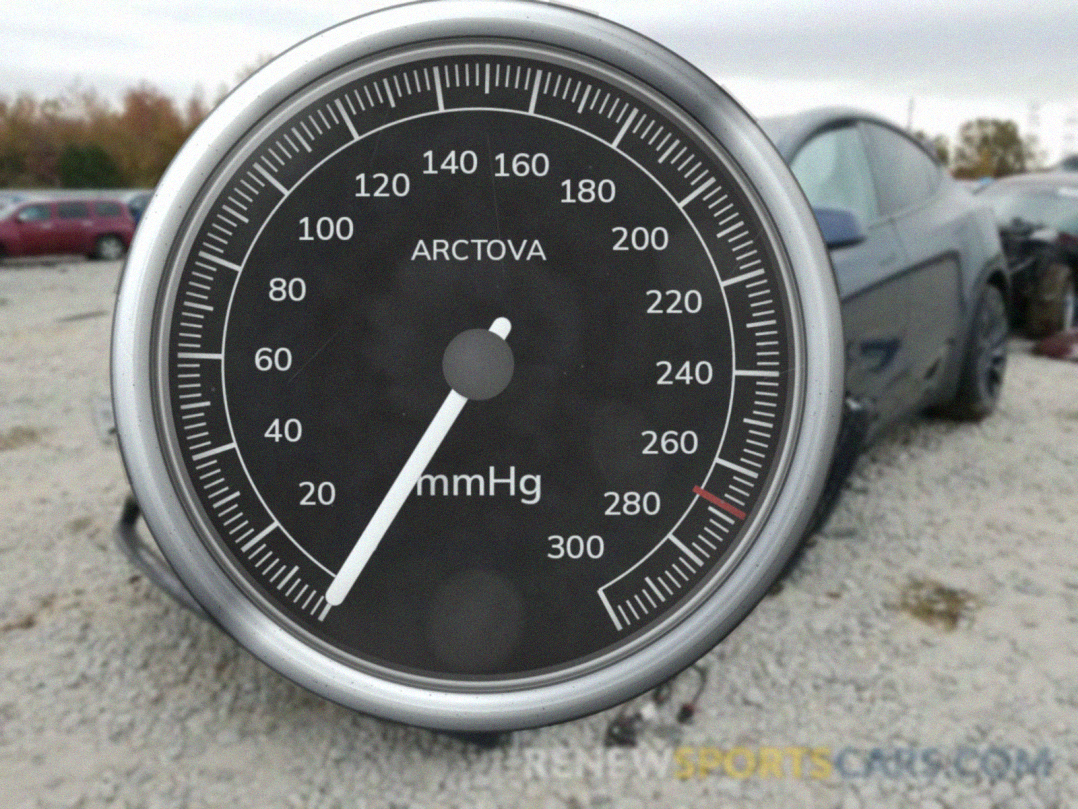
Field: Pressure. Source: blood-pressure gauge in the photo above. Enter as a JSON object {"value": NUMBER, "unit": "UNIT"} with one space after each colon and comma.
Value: {"value": 0, "unit": "mmHg"}
